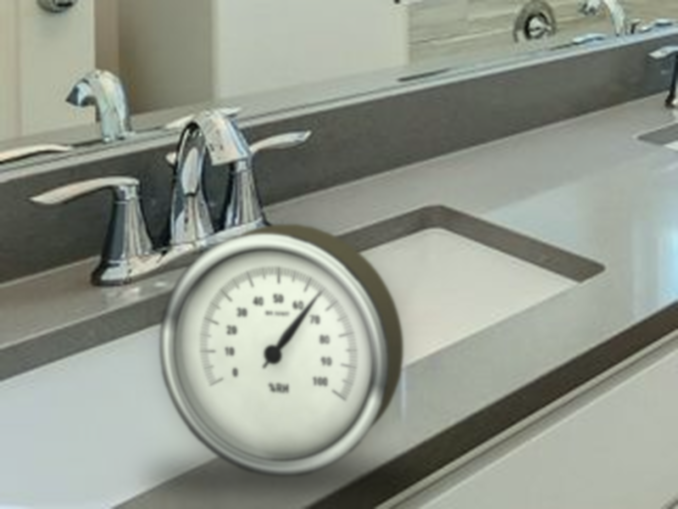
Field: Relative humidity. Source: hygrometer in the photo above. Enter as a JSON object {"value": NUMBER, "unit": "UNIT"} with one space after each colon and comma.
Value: {"value": 65, "unit": "%"}
